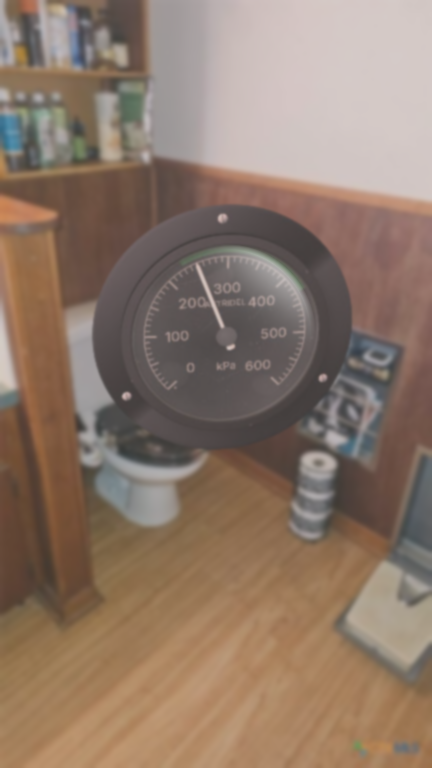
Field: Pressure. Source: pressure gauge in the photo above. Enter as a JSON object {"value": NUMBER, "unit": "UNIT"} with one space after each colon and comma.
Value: {"value": 250, "unit": "kPa"}
